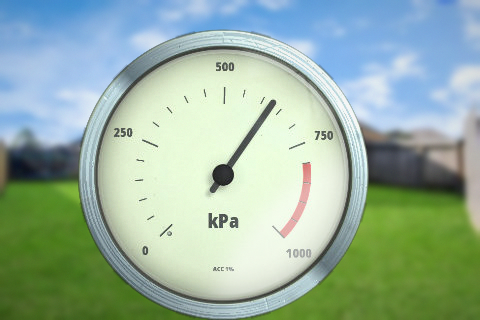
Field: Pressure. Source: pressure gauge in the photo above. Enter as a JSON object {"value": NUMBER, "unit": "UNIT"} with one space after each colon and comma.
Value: {"value": 625, "unit": "kPa"}
